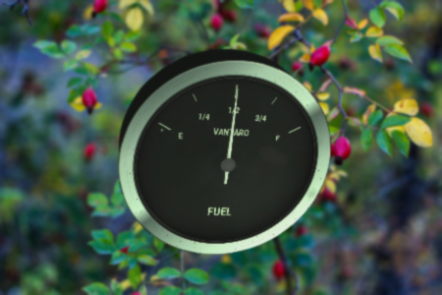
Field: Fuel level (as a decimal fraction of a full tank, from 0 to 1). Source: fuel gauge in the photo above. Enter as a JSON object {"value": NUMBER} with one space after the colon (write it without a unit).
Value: {"value": 0.5}
